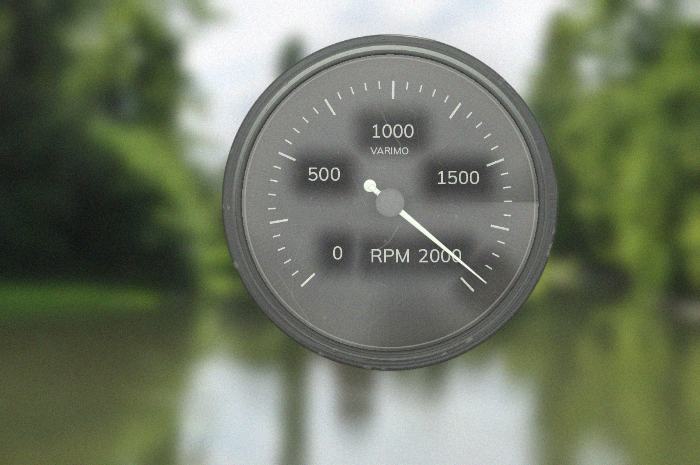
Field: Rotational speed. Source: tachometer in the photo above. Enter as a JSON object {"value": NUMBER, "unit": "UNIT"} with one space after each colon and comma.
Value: {"value": 1950, "unit": "rpm"}
